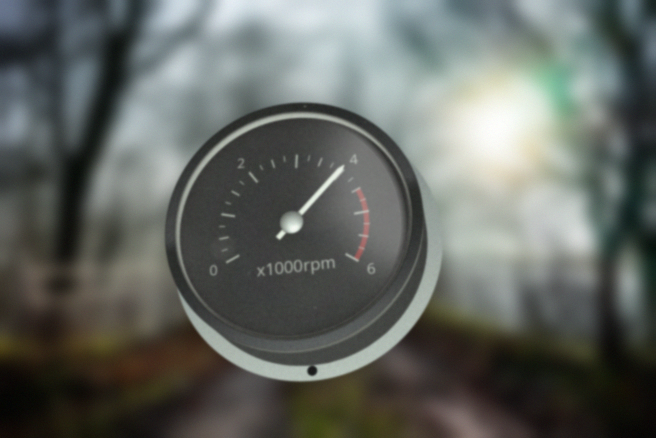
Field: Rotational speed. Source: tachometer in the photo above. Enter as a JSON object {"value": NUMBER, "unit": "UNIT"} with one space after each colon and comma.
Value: {"value": 4000, "unit": "rpm"}
